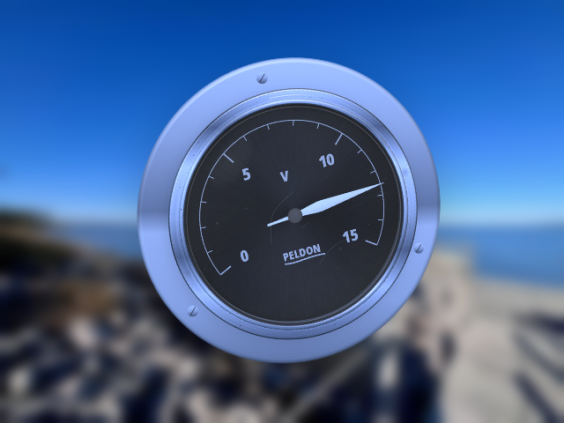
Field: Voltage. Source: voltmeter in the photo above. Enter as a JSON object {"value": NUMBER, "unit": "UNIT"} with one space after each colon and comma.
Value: {"value": 12.5, "unit": "V"}
